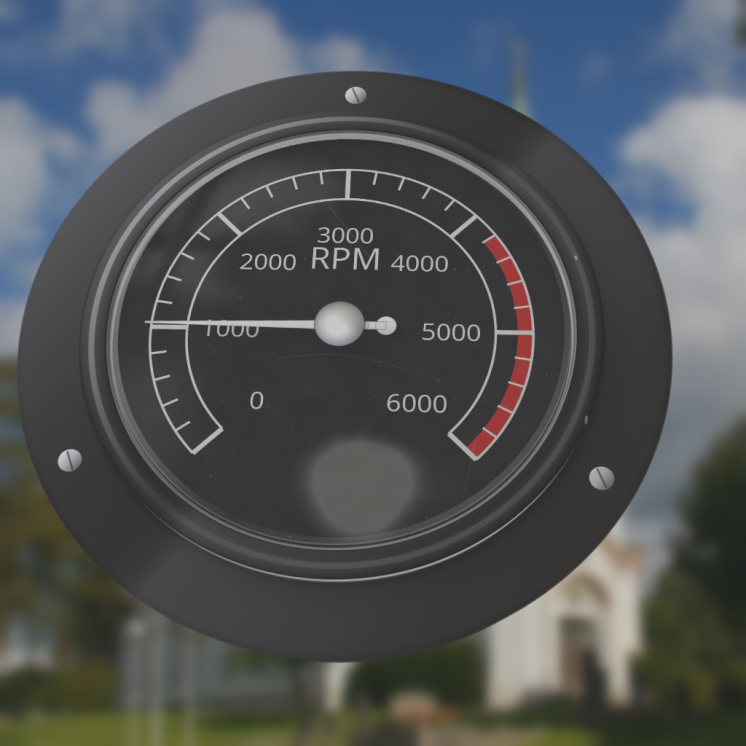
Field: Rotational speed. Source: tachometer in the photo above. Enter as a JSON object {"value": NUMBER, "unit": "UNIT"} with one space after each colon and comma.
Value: {"value": 1000, "unit": "rpm"}
